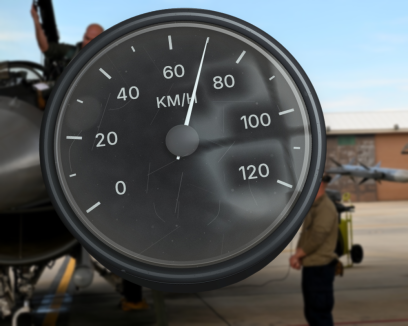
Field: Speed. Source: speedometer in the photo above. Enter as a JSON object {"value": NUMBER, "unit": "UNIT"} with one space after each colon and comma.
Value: {"value": 70, "unit": "km/h"}
